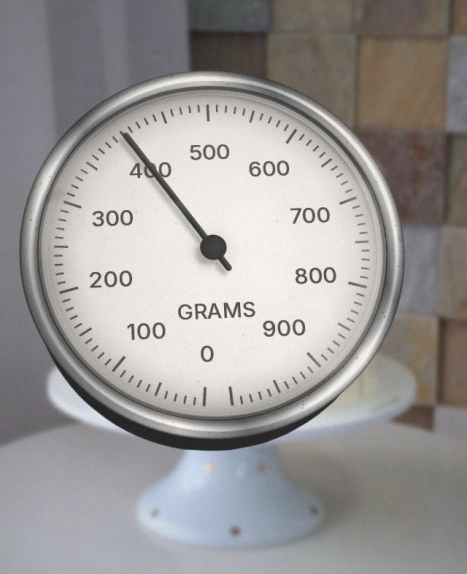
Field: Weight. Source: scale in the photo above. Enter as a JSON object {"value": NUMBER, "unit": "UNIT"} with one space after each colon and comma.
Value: {"value": 400, "unit": "g"}
